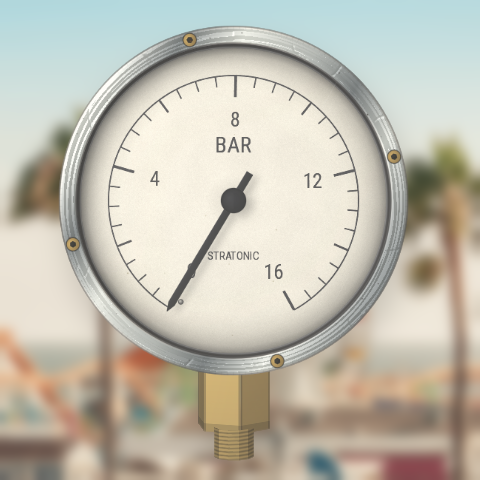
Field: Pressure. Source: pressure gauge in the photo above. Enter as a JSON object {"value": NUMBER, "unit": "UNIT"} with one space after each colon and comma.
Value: {"value": 0, "unit": "bar"}
